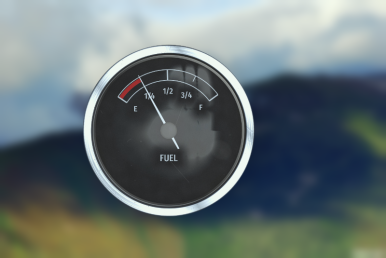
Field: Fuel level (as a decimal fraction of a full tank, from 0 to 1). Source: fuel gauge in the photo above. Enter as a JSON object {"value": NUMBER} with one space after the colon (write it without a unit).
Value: {"value": 0.25}
